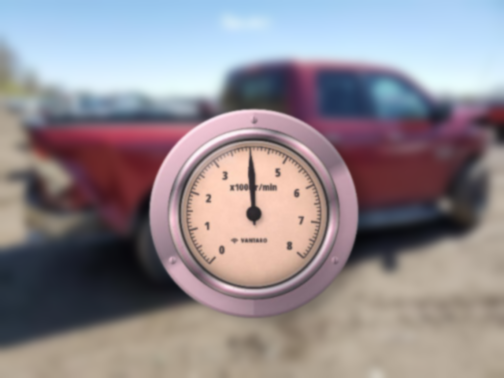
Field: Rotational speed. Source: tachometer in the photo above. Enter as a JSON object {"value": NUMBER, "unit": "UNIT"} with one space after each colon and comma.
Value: {"value": 4000, "unit": "rpm"}
